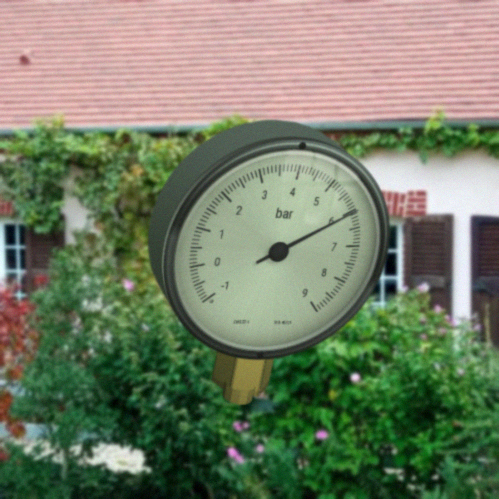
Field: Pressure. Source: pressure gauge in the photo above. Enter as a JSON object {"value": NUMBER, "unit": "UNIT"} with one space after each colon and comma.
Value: {"value": 6, "unit": "bar"}
